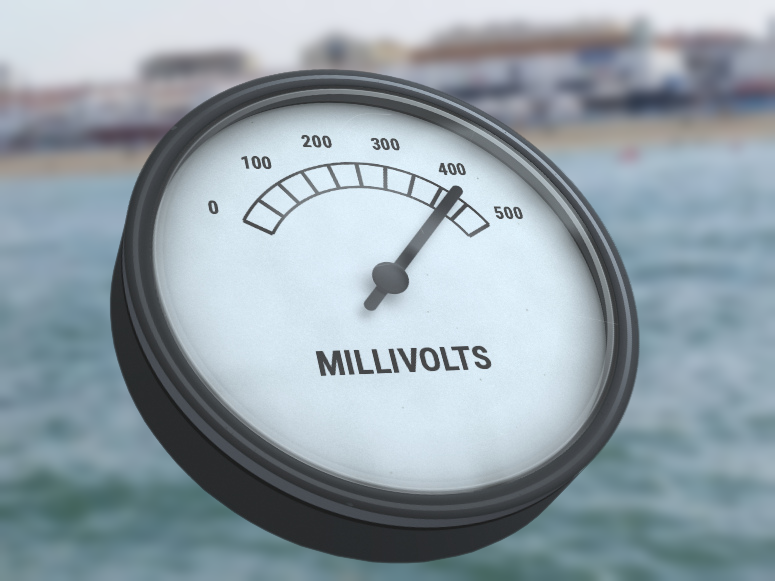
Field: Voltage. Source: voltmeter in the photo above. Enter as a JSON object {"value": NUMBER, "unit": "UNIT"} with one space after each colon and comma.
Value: {"value": 425, "unit": "mV"}
